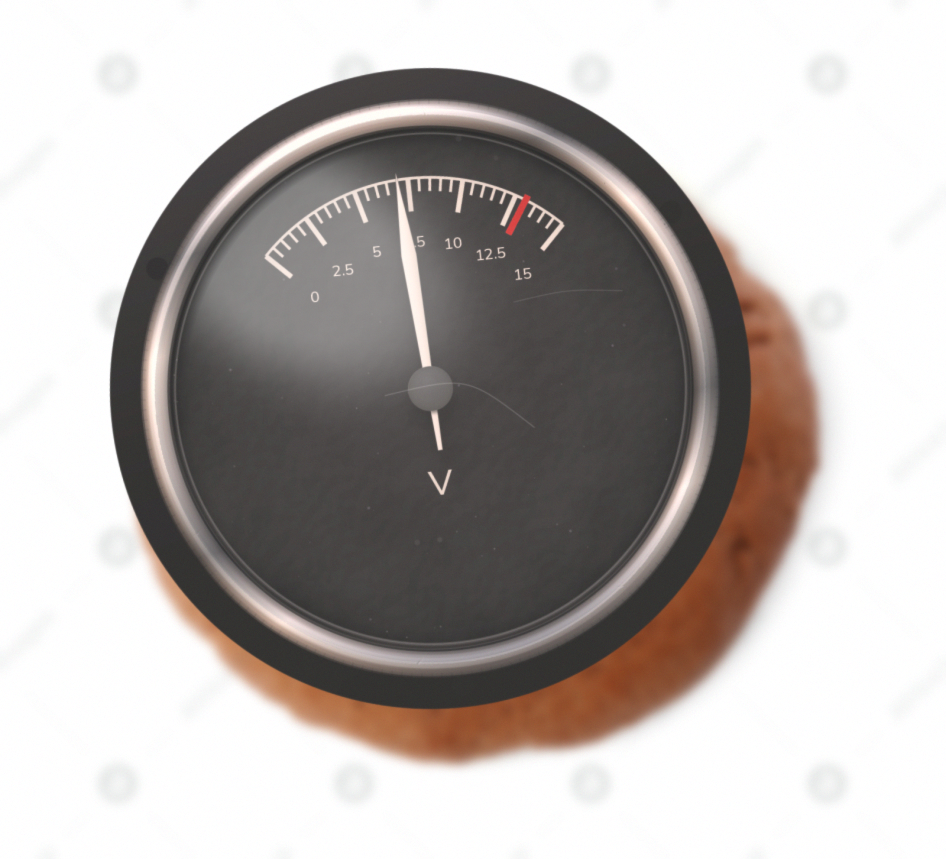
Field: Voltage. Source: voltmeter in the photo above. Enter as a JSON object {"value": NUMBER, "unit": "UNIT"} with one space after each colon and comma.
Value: {"value": 7, "unit": "V"}
